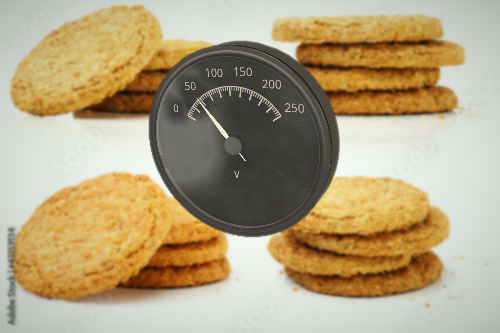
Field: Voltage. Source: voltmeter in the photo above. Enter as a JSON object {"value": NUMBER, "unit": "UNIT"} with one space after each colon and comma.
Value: {"value": 50, "unit": "V"}
